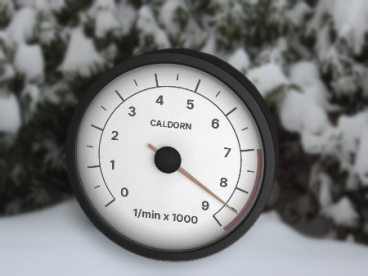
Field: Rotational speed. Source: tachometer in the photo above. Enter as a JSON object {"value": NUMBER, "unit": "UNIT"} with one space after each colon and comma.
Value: {"value": 8500, "unit": "rpm"}
